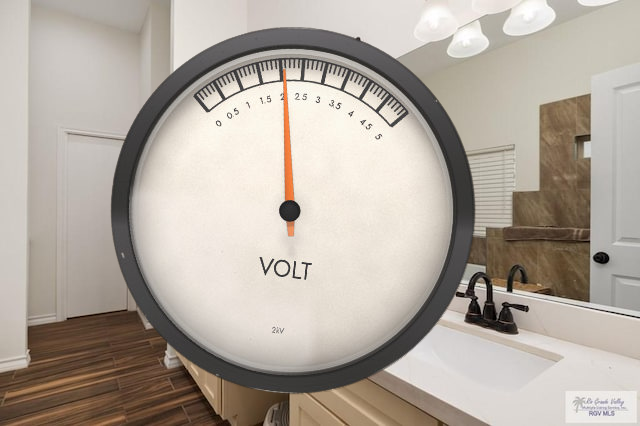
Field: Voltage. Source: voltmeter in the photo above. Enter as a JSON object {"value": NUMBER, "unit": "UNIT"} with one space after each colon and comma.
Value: {"value": 2.1, "unit": "V"}
